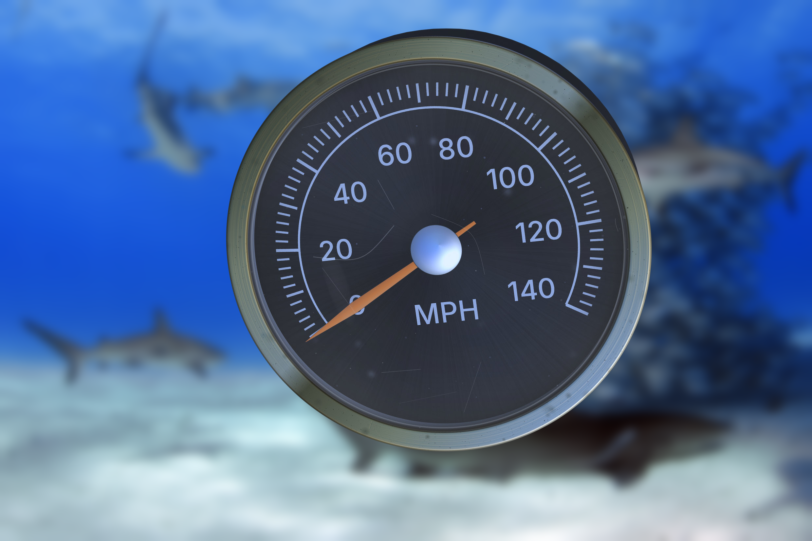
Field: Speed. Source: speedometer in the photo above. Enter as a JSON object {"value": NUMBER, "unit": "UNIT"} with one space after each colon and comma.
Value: {"value": 0, "unit": "mph"}
